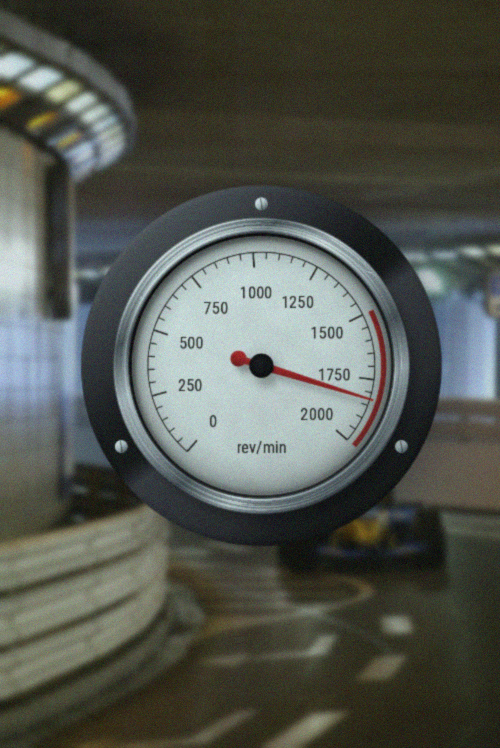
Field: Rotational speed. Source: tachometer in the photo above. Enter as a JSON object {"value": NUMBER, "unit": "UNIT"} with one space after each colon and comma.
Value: {"value": 1825, "unit": "rpm"}
